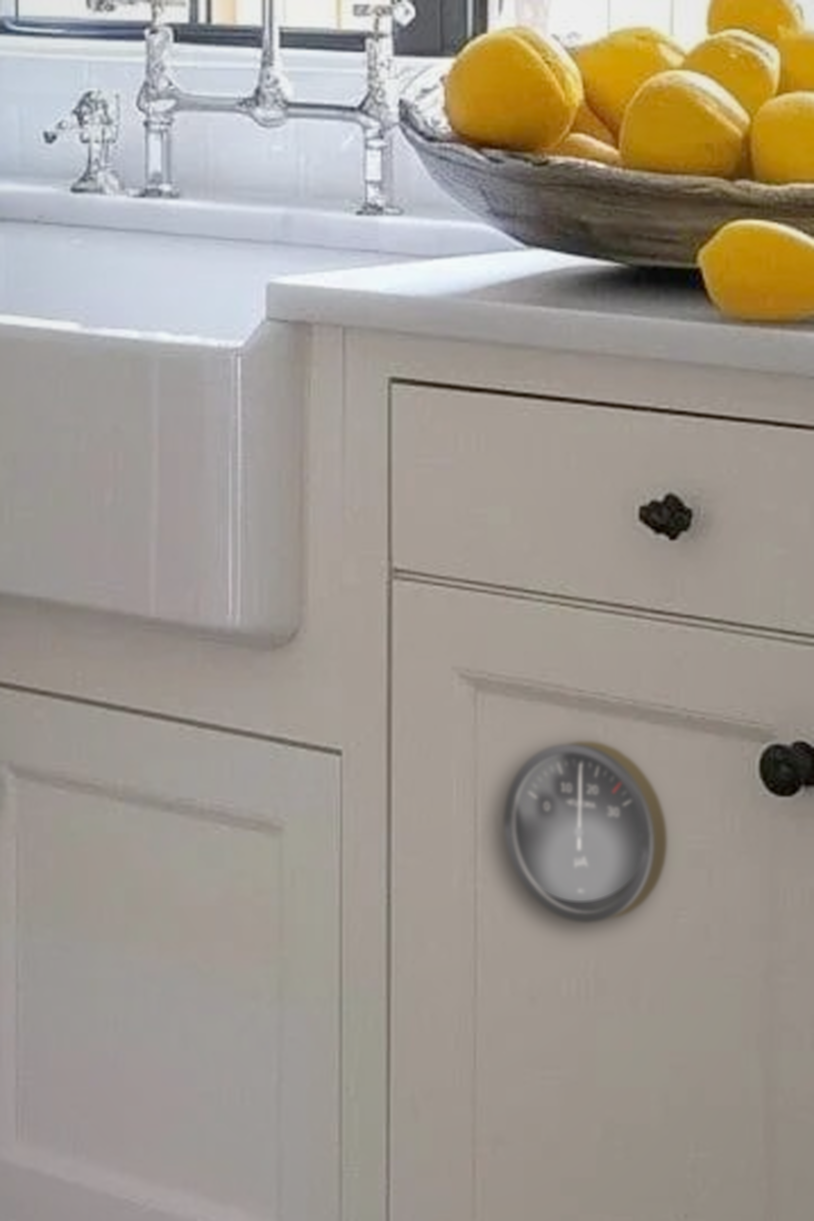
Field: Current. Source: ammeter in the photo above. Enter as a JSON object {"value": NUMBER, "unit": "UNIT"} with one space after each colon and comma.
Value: {"value": 16, "unit": "µA"}
